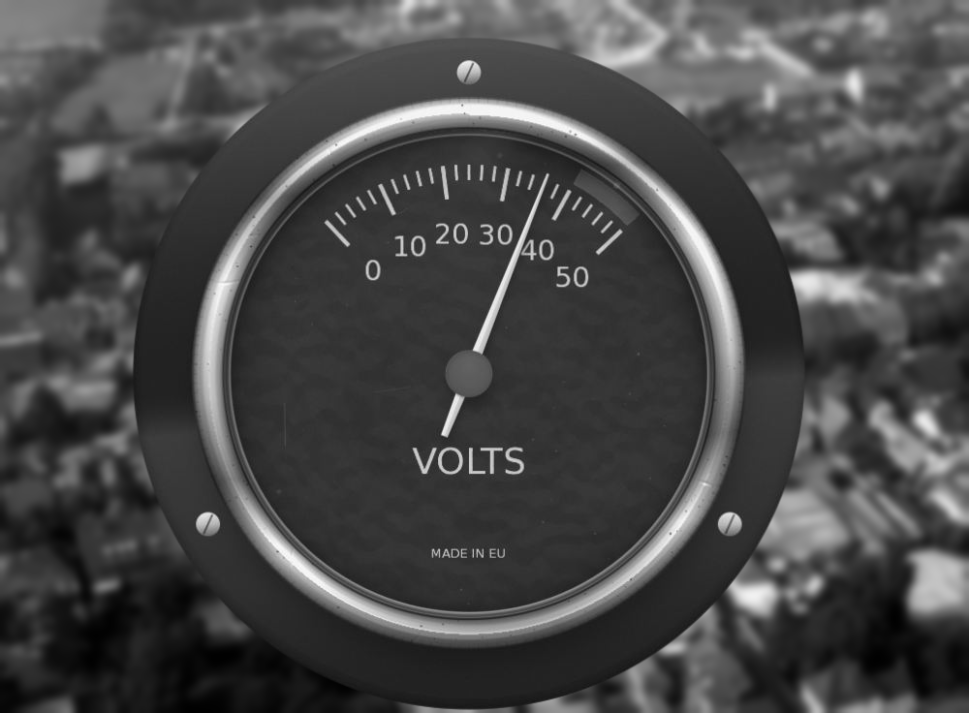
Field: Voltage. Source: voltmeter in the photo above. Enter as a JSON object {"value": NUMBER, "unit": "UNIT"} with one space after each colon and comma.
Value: {"value": 36, "unit": "V"}
